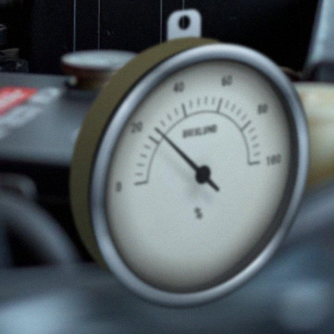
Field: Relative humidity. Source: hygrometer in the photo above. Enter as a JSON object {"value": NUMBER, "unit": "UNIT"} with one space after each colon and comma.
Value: {"value": 24, "unit": "%"}
